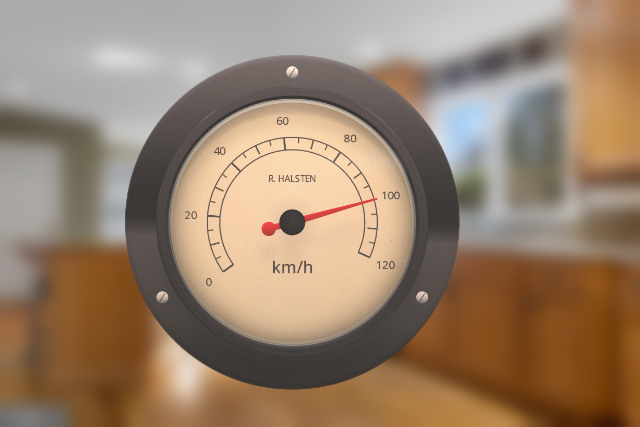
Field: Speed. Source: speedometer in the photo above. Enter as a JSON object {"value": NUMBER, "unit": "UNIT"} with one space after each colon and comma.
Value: {"value": 100, "unit": "km/h"}
